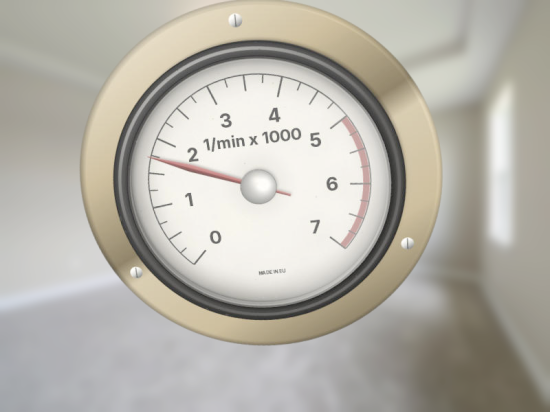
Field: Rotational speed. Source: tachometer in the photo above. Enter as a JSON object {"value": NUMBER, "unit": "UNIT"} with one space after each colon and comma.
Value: {"value": 1750, "unit": "rpm"}
